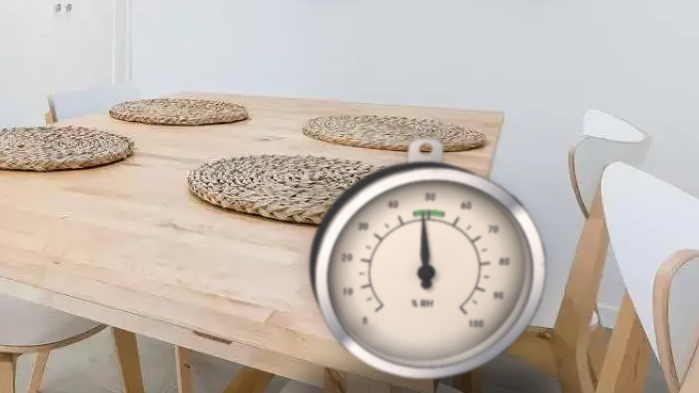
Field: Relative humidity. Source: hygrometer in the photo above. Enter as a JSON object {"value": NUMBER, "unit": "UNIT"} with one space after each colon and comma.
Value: {"value": 47.5, "unit": "%"}
